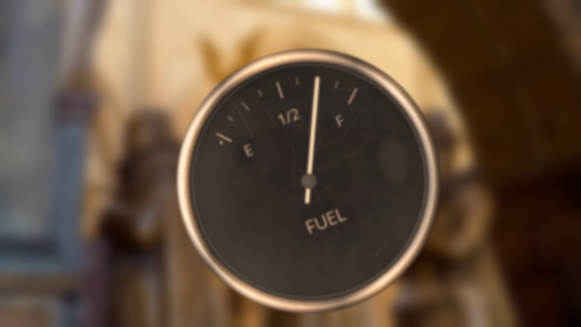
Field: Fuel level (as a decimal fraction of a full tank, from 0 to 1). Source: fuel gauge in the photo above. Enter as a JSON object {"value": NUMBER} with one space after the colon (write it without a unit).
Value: {"value": 0.75}
